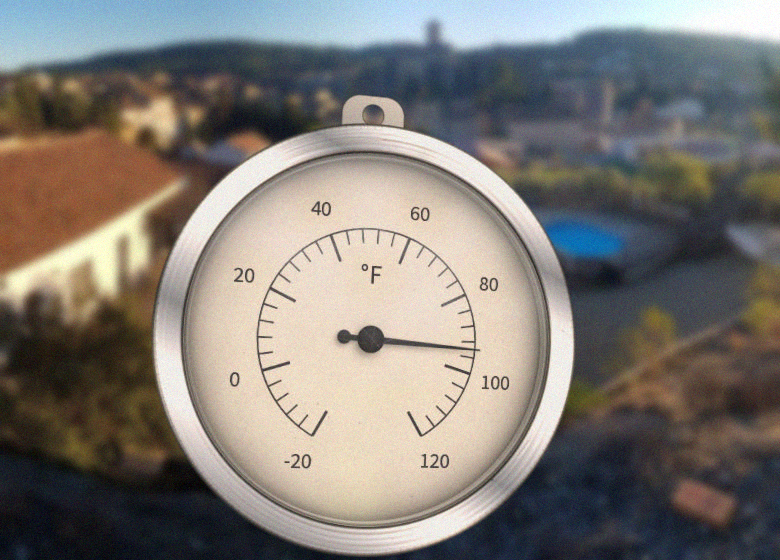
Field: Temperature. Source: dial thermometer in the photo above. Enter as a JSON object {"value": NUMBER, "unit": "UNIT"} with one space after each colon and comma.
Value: {"value": 94, "unit": "°F"}
